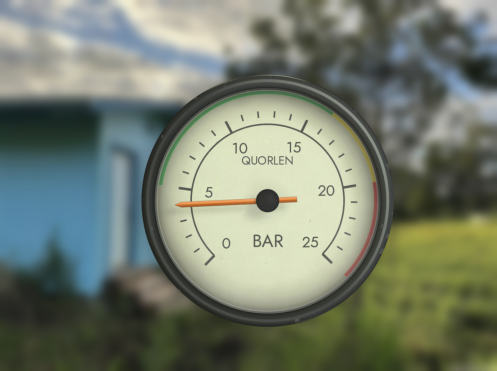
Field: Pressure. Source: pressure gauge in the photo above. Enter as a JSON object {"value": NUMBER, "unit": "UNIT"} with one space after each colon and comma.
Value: {"value": 4, "unit": "bar"}
